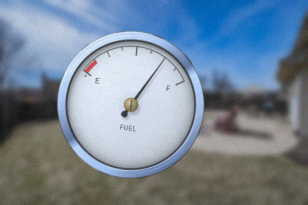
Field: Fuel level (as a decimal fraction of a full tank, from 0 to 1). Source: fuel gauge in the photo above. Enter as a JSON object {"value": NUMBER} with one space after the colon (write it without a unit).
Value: {"value": 0.75}
